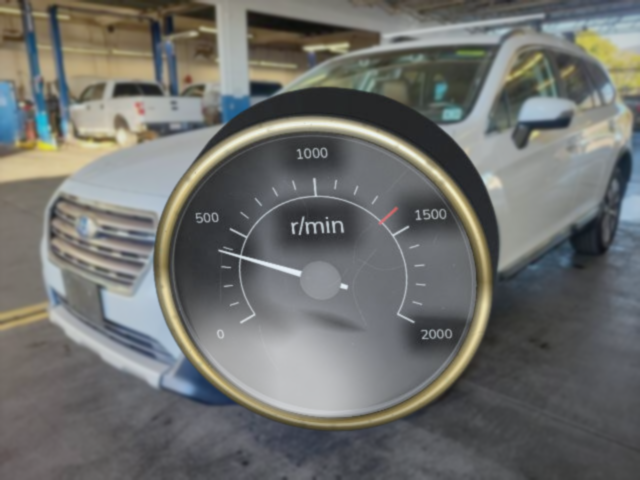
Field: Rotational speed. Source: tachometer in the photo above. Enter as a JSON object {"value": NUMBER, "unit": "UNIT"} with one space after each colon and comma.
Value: {"value": 400, "unit": "rpm"}
